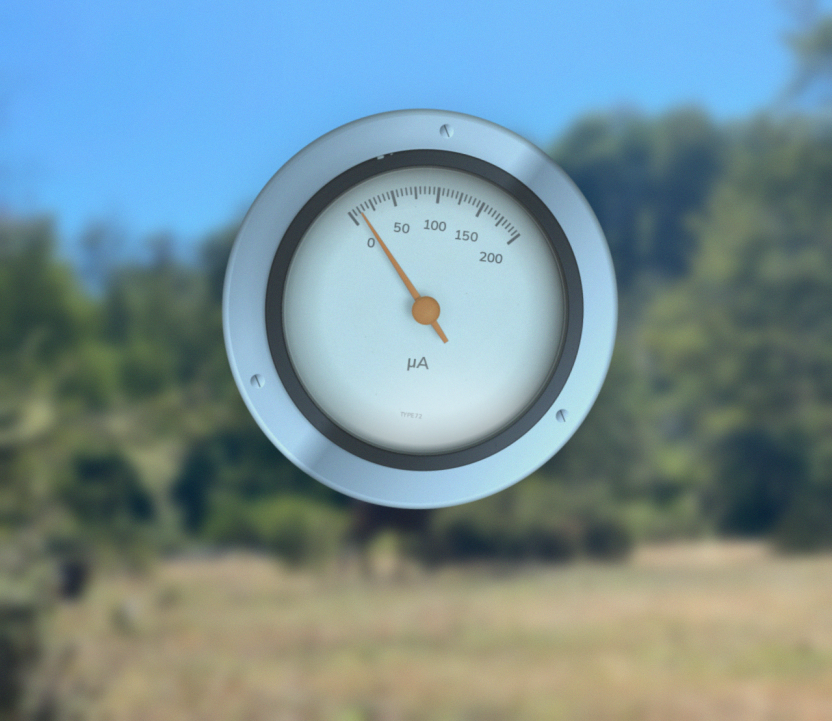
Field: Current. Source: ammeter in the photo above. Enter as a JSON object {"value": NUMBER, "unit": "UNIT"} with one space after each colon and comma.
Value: {"value": 10, "unit": "µA"}
